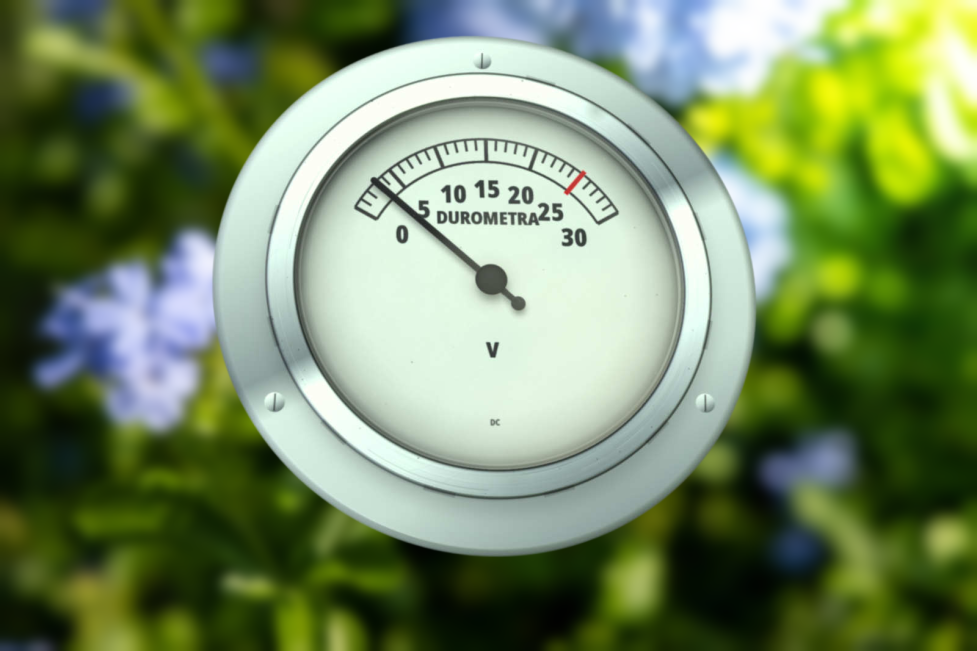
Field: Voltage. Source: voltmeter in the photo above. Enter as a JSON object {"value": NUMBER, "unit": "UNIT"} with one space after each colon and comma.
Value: {"value": 3, "unit": "V"}
